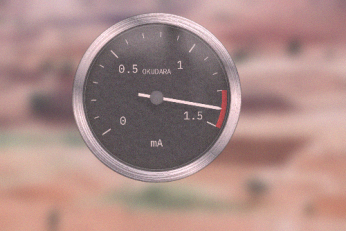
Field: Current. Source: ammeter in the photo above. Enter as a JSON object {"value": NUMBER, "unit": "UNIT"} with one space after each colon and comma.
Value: {"value": 1.4, "unit": "mA"}
